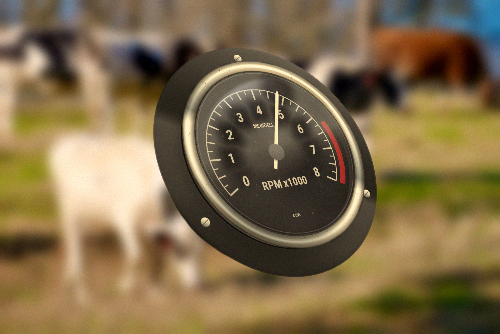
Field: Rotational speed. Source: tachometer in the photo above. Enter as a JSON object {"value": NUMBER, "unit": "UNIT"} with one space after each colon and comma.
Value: {"value": 4750, "unit": "rpm"}
